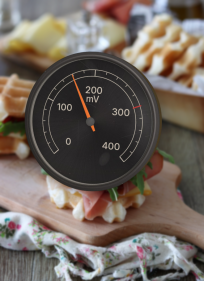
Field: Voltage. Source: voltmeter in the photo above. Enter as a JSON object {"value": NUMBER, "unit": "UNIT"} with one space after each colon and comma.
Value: {"value": 160, "unit": "mV"}
